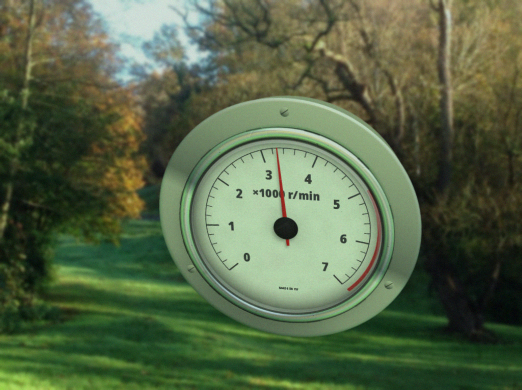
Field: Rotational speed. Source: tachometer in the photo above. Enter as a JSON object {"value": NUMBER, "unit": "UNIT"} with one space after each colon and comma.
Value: {"value": 3300, "unit": "rpm"}
